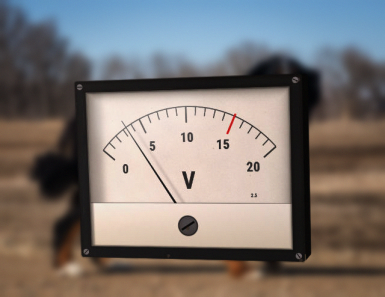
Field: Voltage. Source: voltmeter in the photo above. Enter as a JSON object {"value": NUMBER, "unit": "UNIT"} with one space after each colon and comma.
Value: {"value": 3.5, "unit": "V"}
